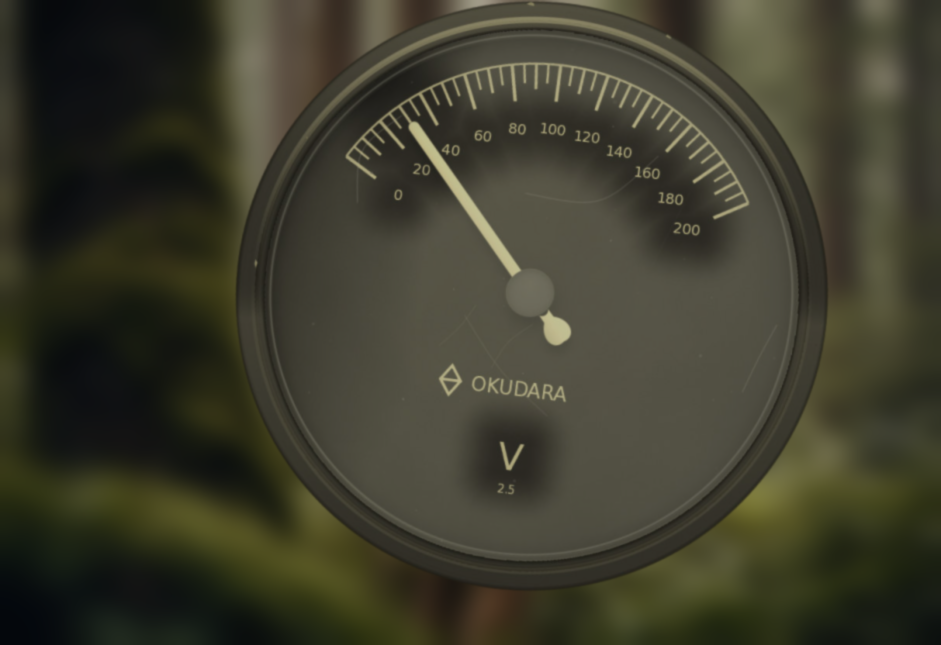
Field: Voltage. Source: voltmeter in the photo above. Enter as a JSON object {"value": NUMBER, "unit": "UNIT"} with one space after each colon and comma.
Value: {"value": 30, "unit": "V"}
